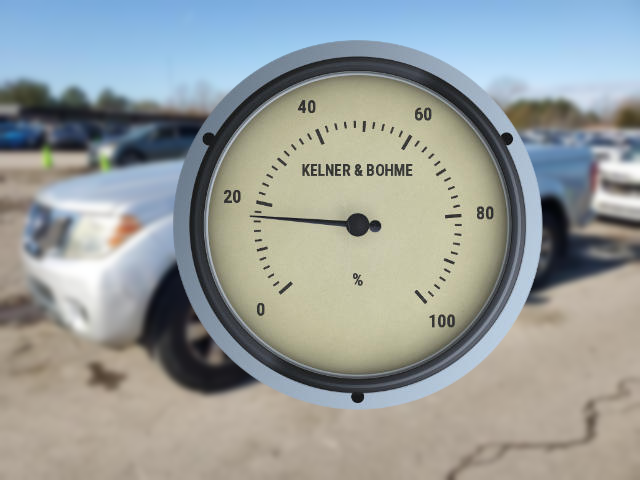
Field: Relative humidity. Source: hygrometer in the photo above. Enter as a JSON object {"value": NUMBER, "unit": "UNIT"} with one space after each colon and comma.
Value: {"value": 17, "unit": "%"}
